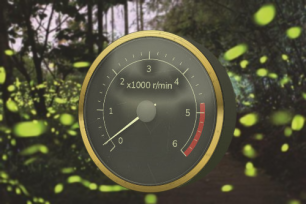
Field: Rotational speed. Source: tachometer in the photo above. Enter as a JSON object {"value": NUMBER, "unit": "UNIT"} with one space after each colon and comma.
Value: {"value": 200, "unit": "rpm"}
